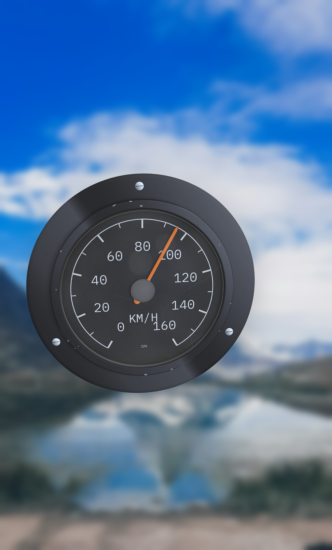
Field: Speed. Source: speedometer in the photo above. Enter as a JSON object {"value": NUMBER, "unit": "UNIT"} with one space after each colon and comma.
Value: {"value": 95, "unit": "km/h"}
